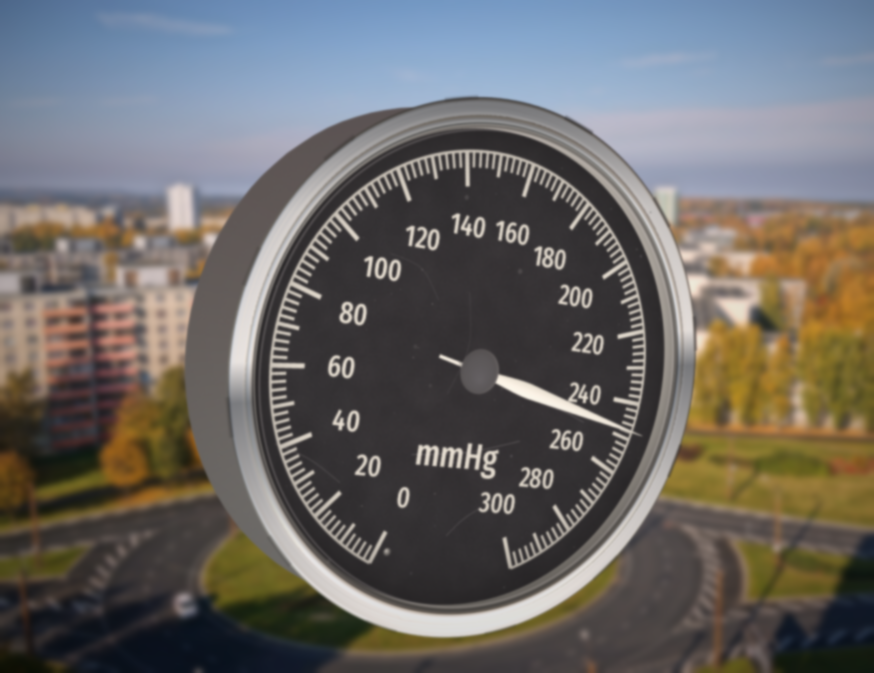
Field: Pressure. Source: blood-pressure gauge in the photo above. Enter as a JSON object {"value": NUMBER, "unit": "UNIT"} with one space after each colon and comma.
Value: {"value": 248, "unit": "mmHg"}
